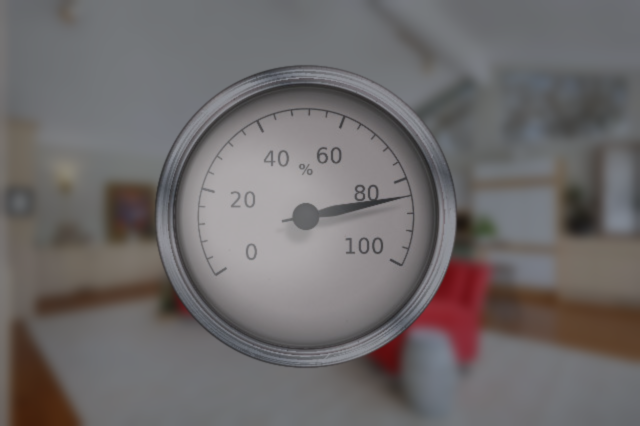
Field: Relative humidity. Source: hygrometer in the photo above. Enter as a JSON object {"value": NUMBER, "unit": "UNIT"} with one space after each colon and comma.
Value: {"value": 84, "unit": "%"}
